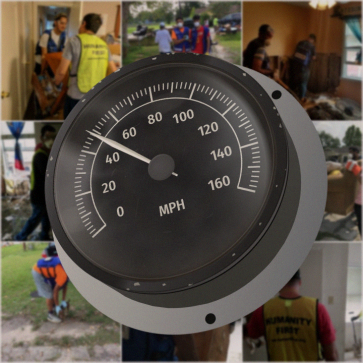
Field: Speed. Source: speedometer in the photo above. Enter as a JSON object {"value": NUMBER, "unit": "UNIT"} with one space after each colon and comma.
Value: {"value": 48, "unit": "mph"}
